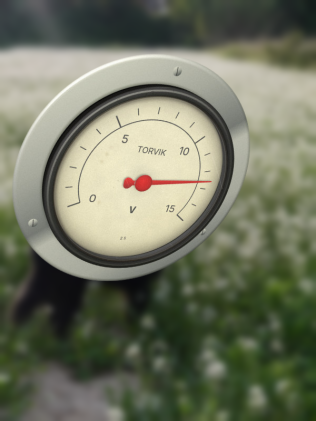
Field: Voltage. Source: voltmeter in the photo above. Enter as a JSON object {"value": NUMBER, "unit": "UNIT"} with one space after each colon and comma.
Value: {"value": 12.5, "unit": "V"}
